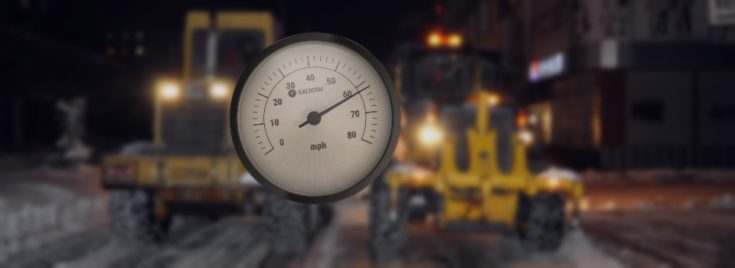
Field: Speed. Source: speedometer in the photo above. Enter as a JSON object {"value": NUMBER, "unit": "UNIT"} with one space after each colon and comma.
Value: {"value": 62, "unit": "mph"}
